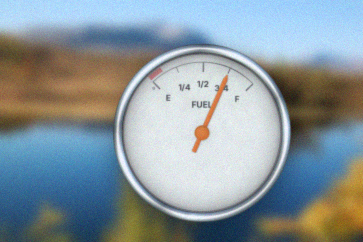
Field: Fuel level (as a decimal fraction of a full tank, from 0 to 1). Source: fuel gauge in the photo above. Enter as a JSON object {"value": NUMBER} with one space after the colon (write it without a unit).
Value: {"value": 0.75}
